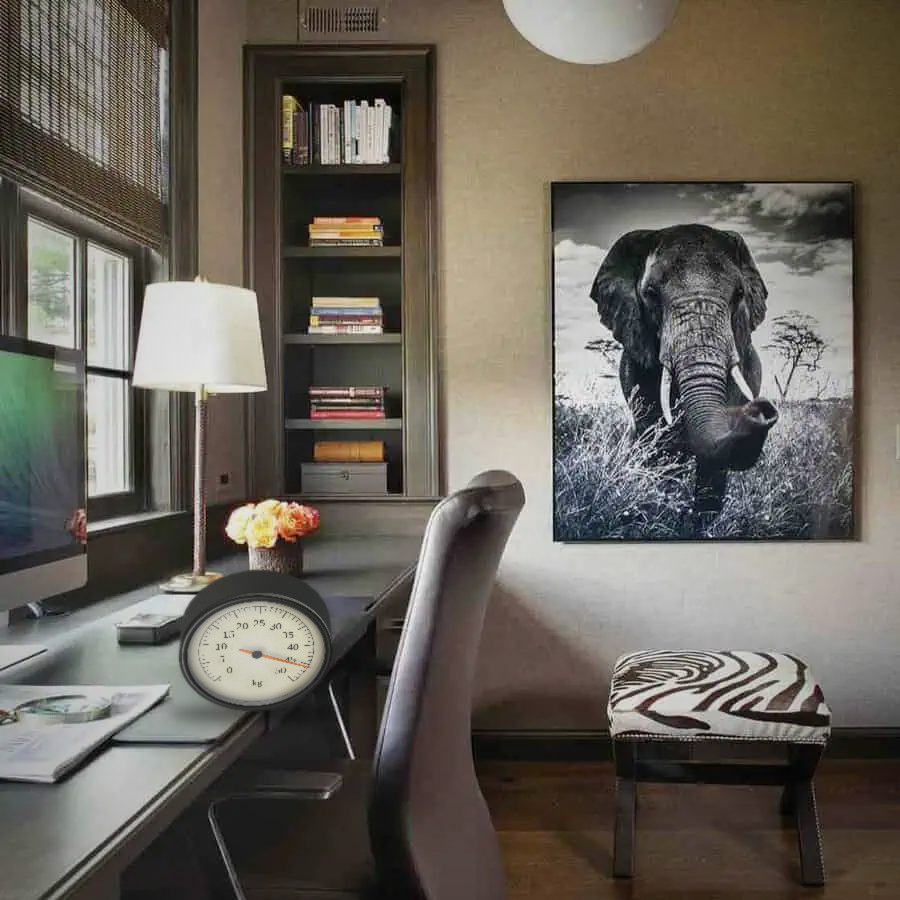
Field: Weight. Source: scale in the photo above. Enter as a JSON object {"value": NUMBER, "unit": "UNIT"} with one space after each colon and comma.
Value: {"value": 45, "unit": "kg"}
